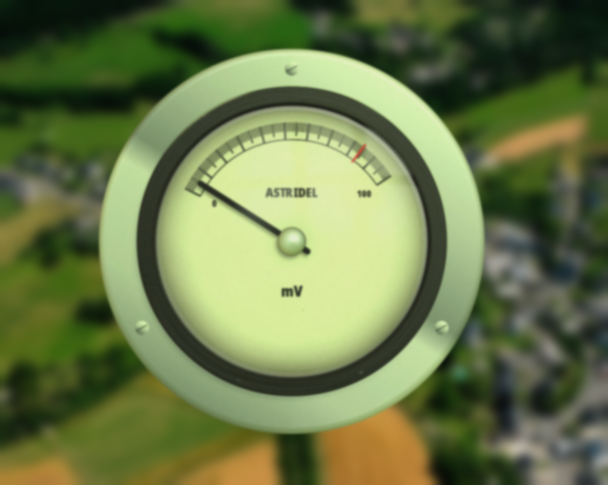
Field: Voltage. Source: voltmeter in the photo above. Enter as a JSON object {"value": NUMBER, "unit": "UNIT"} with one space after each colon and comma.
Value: {"value": 5, "unit": "mV"}
